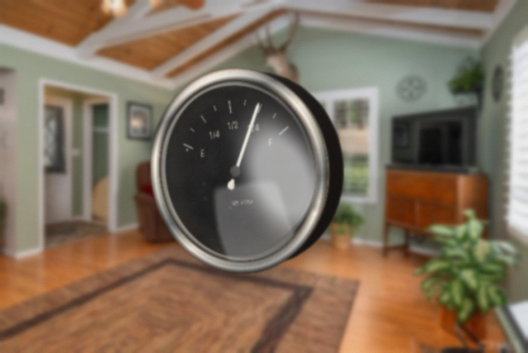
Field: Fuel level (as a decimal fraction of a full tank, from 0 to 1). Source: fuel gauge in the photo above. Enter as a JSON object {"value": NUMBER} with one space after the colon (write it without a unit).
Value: {"value": 0.75}
